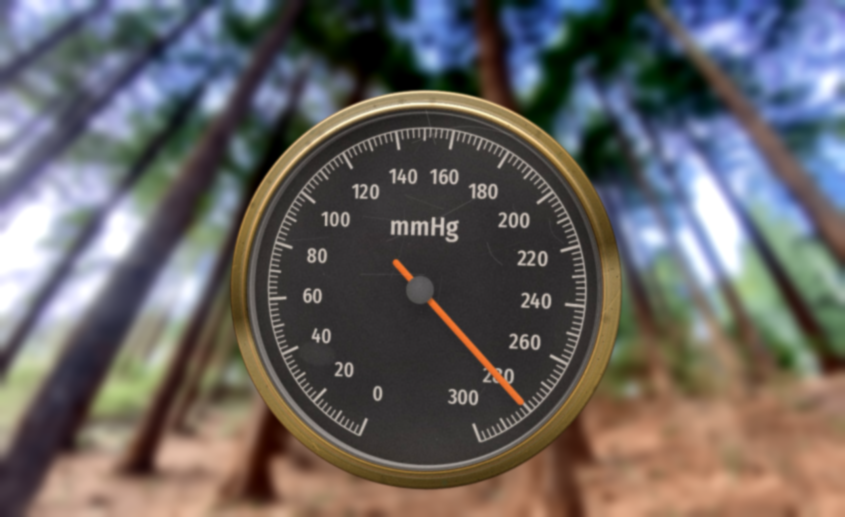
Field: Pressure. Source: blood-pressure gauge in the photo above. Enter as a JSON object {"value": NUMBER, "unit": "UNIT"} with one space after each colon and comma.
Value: {"value": 280, "unit": "mmHg"}
